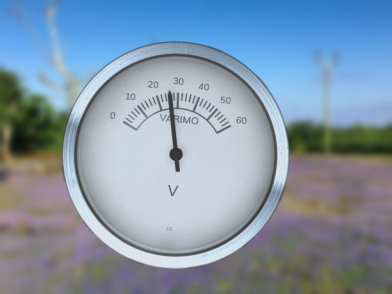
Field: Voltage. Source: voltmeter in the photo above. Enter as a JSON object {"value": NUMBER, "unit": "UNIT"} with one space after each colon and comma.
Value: {"value": 26, "unit": "V"}
